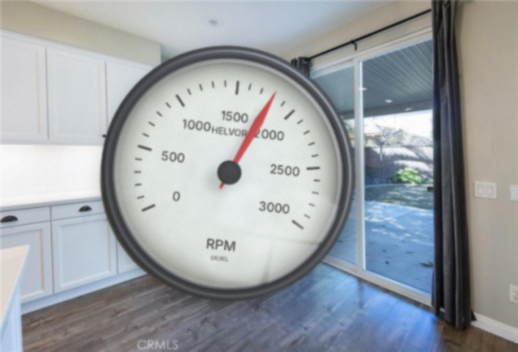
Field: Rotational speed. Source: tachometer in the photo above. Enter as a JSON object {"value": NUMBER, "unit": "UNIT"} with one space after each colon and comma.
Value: {"value": 1800, "unit": "rpm"}
